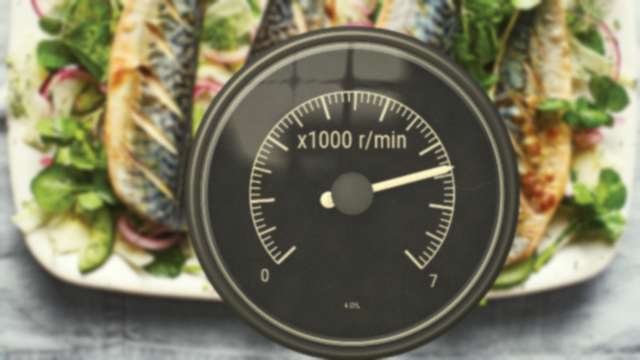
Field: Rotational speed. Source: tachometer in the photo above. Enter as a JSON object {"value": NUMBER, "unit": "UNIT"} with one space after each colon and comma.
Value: {"value": 5400, "unit": "rpm"}
